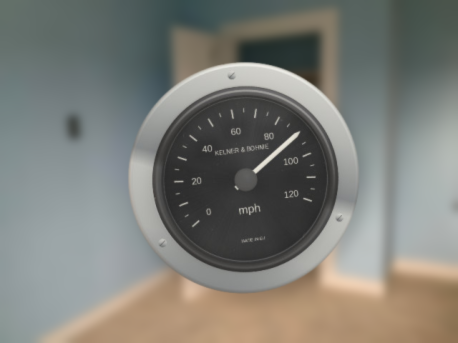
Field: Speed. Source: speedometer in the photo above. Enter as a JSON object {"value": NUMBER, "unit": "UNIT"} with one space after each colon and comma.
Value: {"value": 90, "unit": "mph"}
